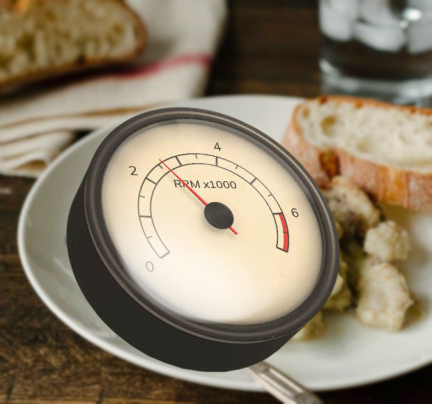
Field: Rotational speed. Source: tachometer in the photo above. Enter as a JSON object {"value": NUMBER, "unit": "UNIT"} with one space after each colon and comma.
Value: {"value": 2500, "unit": "rpm"}
